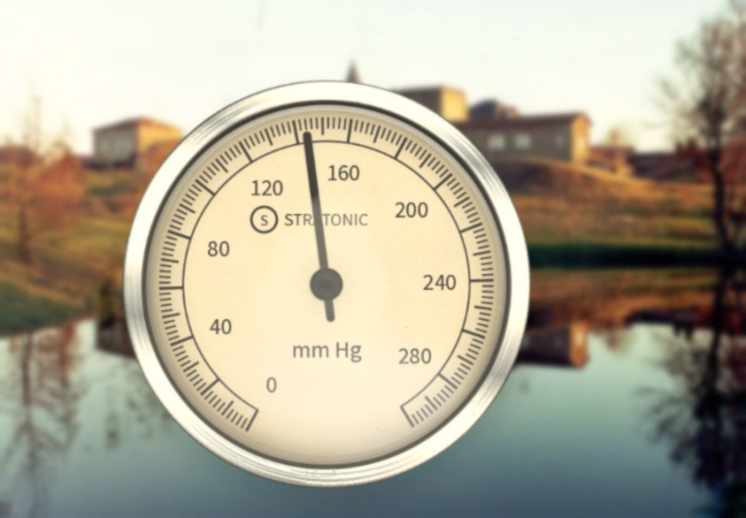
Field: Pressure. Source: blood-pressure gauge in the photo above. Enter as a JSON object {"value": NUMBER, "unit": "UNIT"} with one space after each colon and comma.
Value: {"value": 144, "unit": "mmHg"}
